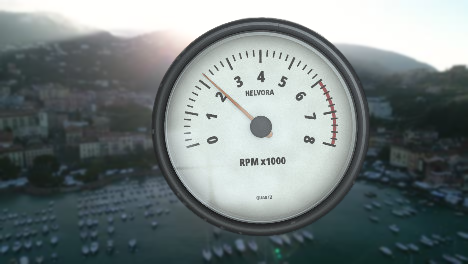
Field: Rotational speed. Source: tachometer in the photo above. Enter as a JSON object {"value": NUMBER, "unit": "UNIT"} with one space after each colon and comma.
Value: {"value": 2200, "unit": "rpm"}
